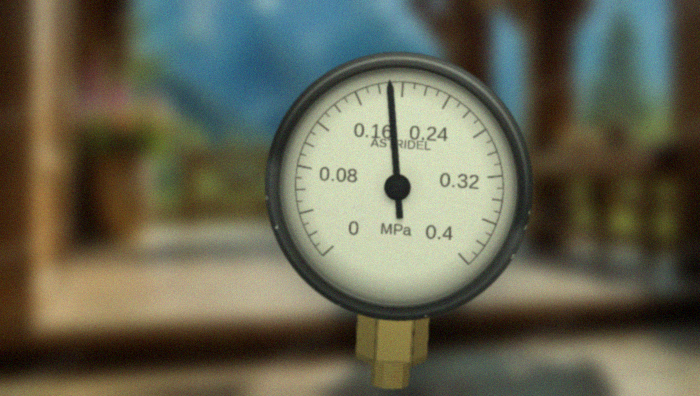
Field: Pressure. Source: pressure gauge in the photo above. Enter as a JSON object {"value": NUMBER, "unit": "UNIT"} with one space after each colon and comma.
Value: {"value": 0.19, "unit": "MPa"}
